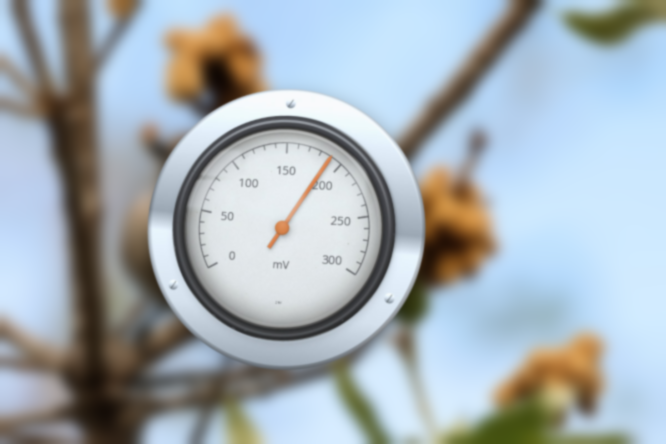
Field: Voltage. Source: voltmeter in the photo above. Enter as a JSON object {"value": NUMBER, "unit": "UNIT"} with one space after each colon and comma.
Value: {"value": 190, "unit": "mV"}
